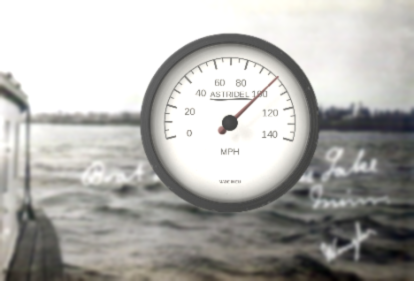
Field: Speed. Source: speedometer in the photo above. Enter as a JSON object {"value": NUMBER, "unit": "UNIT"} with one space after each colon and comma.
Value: {"value": 100, "unit": "mph"}
